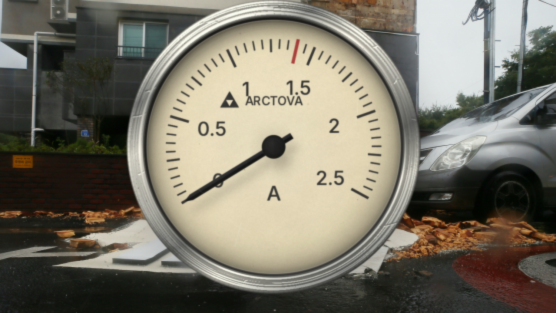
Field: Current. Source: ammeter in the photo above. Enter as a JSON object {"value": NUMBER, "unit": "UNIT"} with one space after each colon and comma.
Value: {"value": 0, "unit": "A"}
